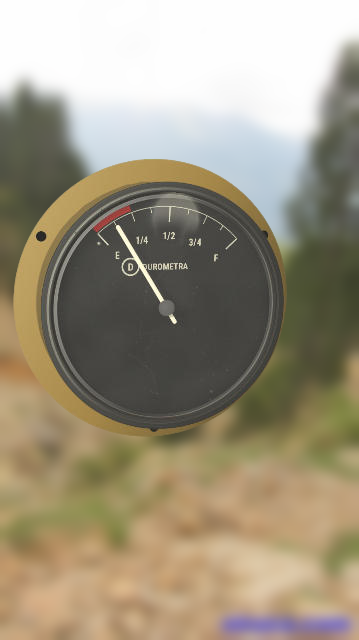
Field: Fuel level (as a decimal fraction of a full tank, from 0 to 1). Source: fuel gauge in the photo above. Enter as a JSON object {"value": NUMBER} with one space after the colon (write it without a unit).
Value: {"value": 0.125}
